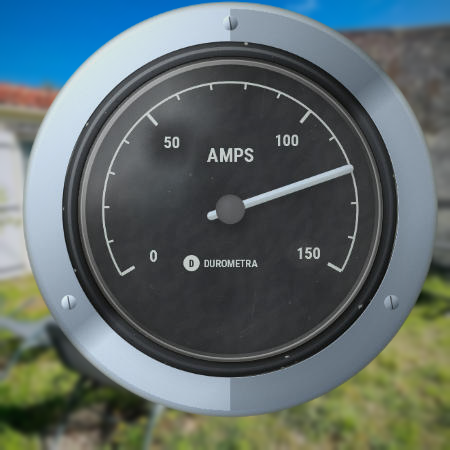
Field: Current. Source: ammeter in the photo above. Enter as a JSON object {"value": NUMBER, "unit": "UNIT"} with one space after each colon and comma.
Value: {"value": 120, "unit": "A"}
